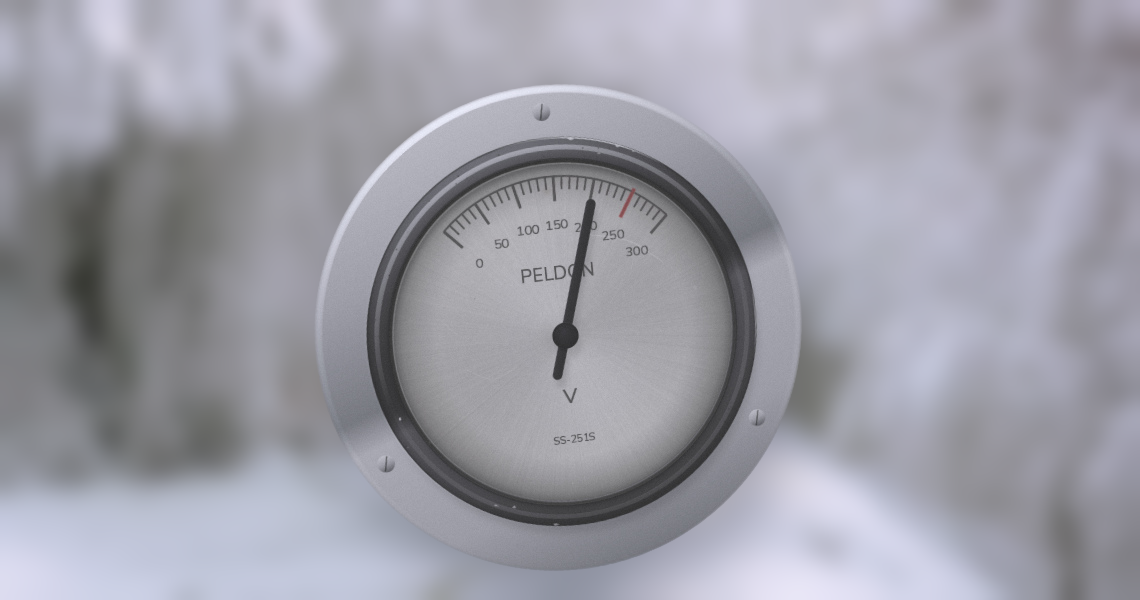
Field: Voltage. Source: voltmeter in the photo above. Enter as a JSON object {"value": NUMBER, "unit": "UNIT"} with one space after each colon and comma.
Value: {"value": 200, "unit": "V"}
